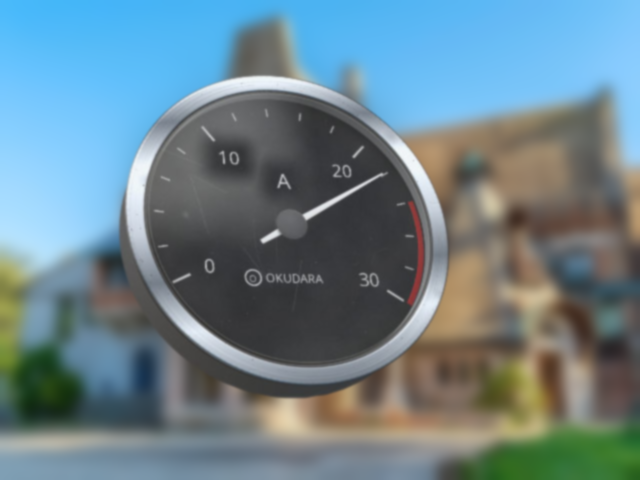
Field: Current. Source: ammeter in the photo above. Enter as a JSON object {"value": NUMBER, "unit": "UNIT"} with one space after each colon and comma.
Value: {"value": 22, "unit": "A"}
